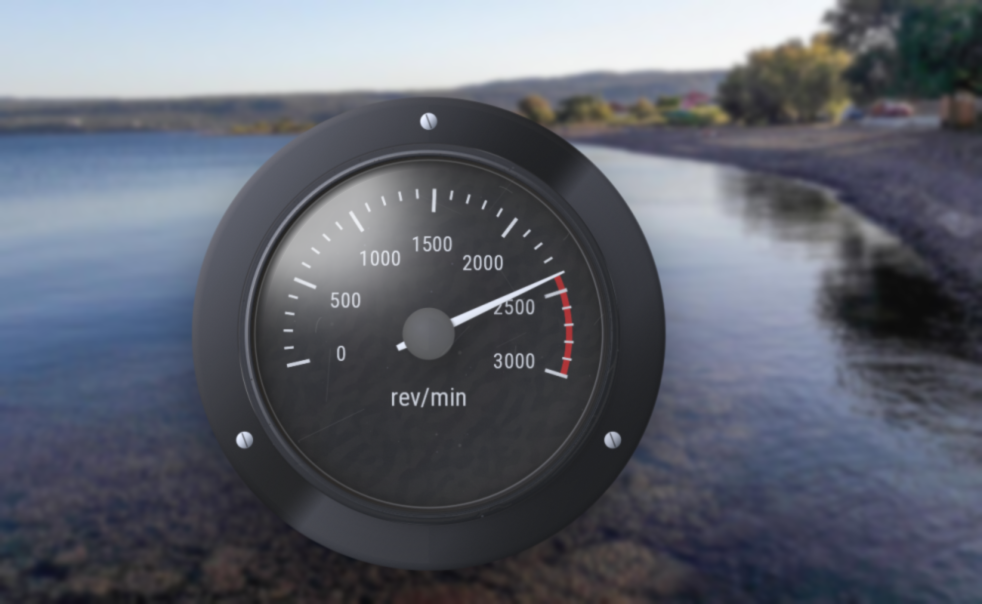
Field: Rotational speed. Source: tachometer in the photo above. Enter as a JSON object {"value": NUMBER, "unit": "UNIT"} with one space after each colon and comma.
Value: {"value": 2400, "unit": "rpm"}
